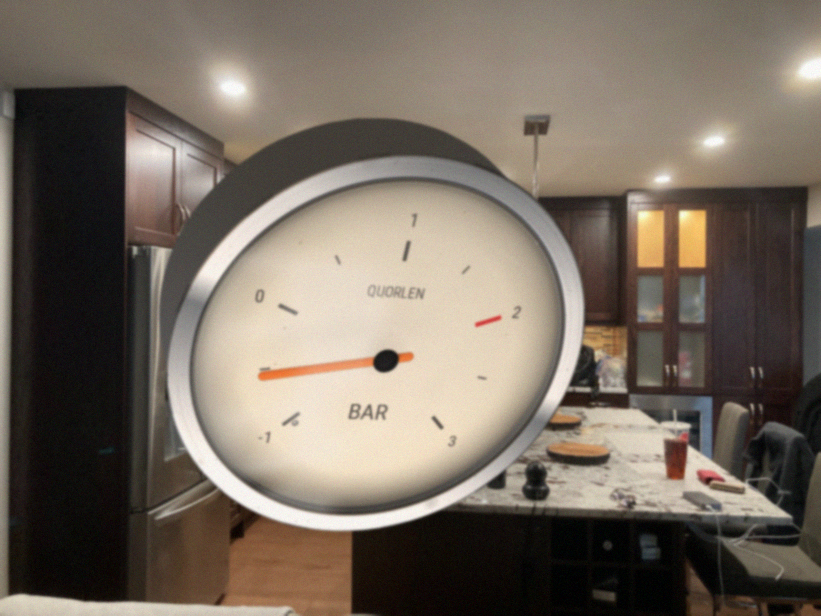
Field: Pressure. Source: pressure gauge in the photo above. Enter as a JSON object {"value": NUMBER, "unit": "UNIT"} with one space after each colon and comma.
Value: {"value": -0.5, "unit": "bar"}
